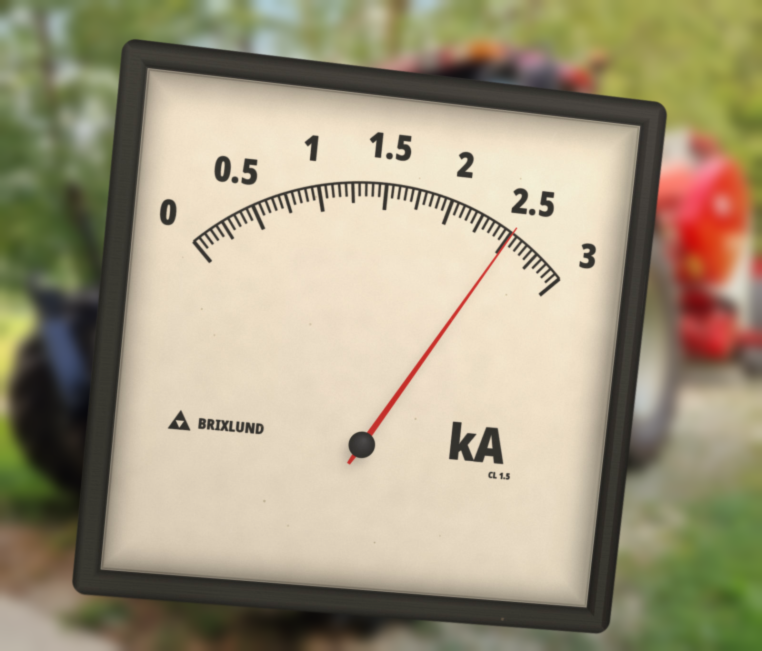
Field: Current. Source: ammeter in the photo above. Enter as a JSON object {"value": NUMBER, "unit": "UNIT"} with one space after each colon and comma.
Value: {"value": 2.5, "unit": "kA"}
